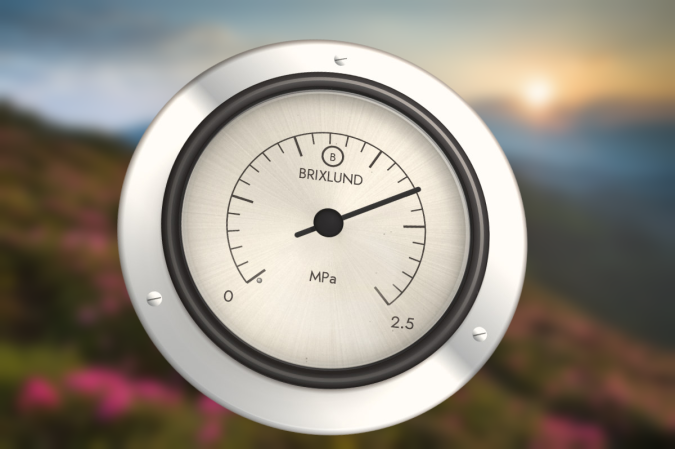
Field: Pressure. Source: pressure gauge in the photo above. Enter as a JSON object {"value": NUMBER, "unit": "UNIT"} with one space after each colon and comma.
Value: {"value": 1.8, "unit": "MPa"}
